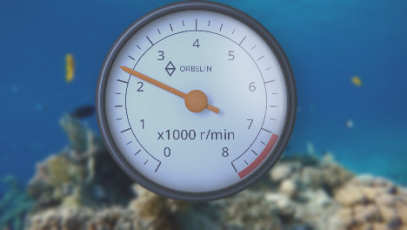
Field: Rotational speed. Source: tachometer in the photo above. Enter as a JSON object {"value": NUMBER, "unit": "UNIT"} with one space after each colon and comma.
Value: {"value": 2250, "unit": "rpm"}
